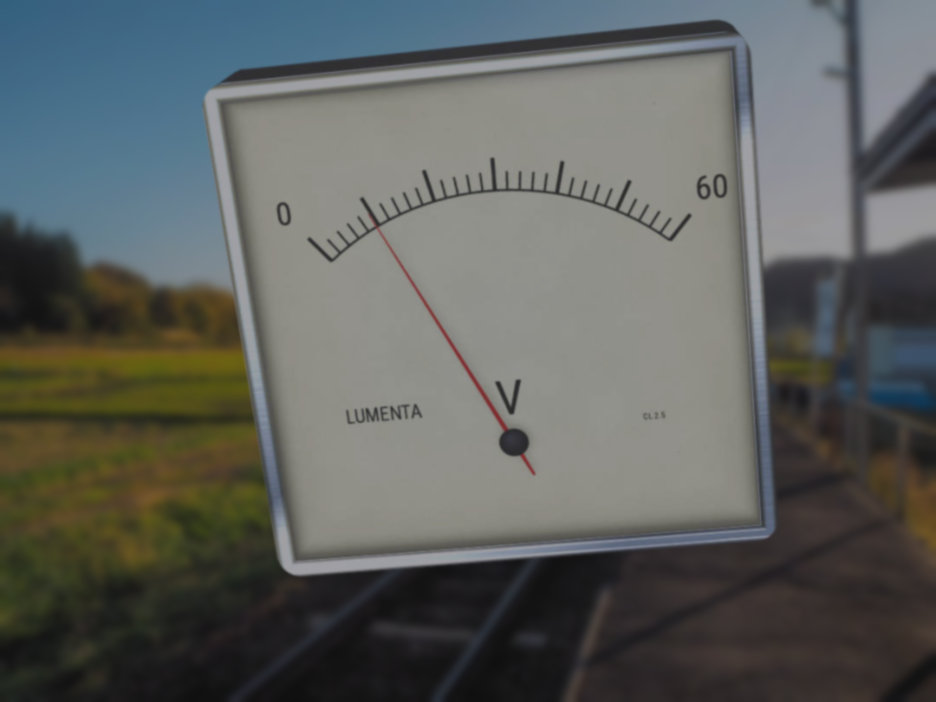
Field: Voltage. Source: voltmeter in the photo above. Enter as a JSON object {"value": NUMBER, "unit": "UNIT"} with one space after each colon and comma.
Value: {"value": 10, "unit": "V"}
